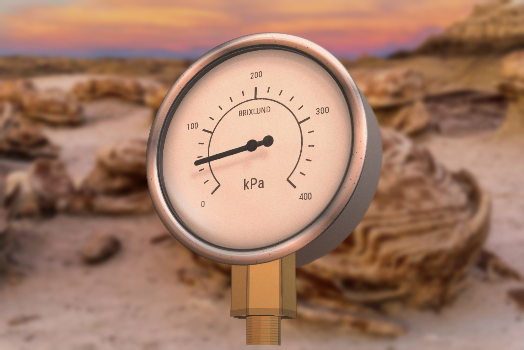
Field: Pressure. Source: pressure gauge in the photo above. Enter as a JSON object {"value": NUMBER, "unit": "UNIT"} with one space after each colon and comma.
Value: {"value": 50, "unit": "kPa"}
